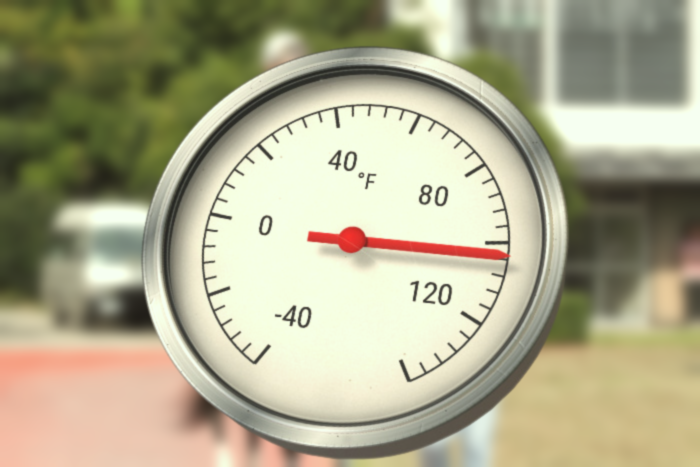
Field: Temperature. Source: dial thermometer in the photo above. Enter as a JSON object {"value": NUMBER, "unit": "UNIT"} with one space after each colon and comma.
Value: {"value": 104, "unit": "°F"}
